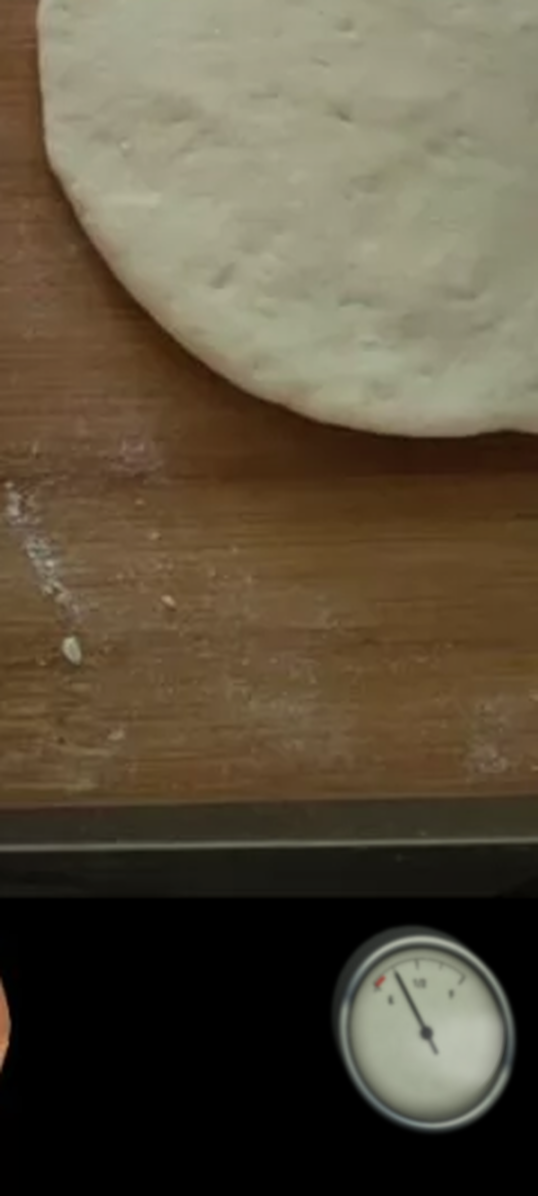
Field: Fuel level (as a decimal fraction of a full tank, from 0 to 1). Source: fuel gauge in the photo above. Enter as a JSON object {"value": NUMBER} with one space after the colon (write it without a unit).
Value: {"value": 0.25}
